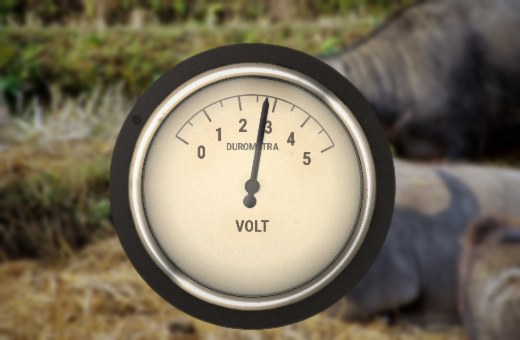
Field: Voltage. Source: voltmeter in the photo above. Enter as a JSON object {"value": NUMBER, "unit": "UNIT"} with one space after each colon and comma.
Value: {"value": 2.75, "unit": "V"}
